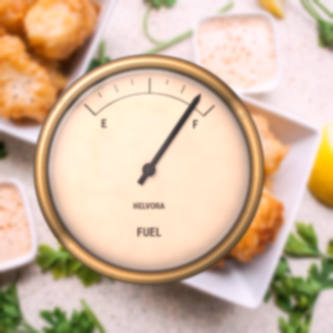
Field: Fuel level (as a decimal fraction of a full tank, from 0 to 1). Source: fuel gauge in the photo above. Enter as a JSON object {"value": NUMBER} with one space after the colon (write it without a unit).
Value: {"value": 0.875}
